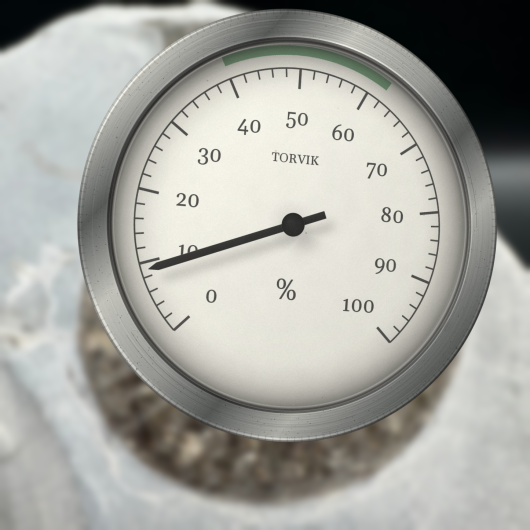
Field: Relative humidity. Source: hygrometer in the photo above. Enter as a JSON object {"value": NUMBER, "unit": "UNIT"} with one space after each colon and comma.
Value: {"value": 9, "unit": "%"}
